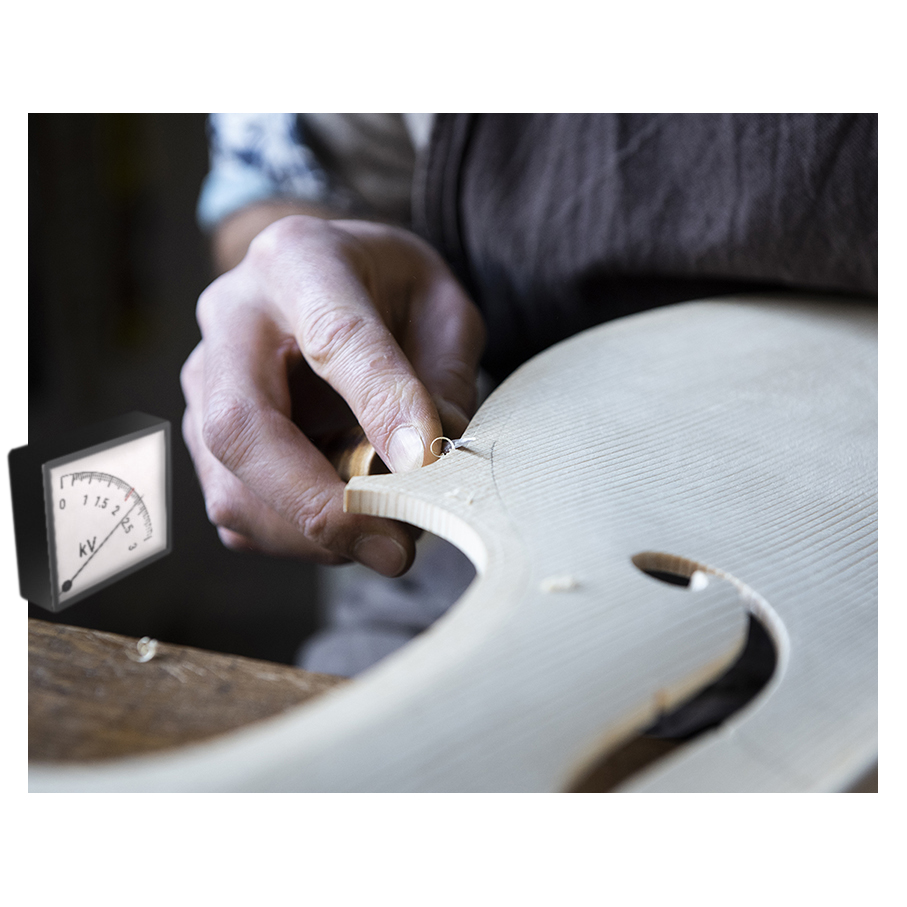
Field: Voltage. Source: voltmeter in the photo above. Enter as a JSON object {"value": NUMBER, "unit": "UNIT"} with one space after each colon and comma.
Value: {"value": 2.25, "unit": "kV"}
